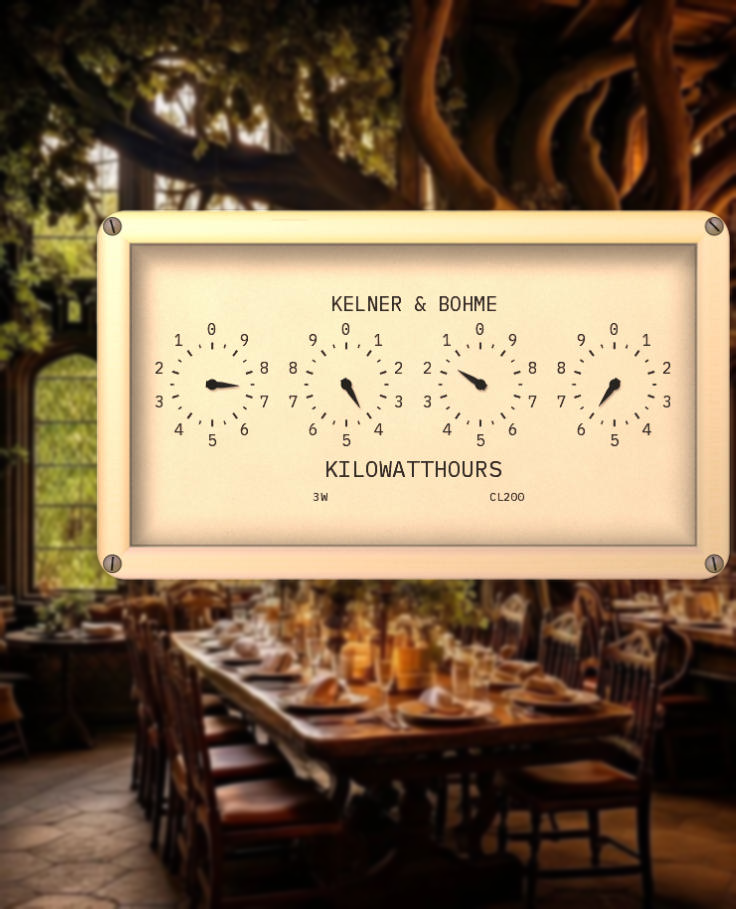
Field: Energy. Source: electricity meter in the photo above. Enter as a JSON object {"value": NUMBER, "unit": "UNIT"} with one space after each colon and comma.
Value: {"value": 7416, "unit": "kWh"}
